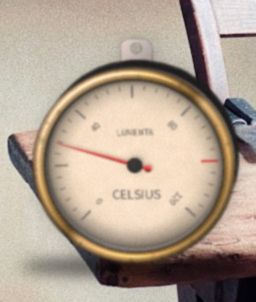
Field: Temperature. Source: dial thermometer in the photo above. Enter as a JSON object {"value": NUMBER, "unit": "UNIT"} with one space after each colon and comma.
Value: {"value": 28, "unit": "°C"}
